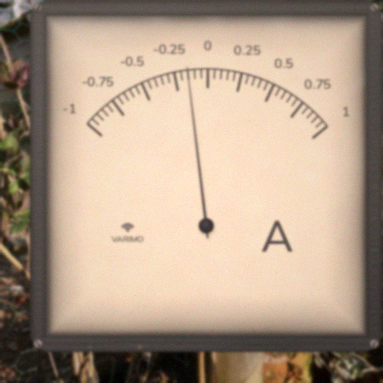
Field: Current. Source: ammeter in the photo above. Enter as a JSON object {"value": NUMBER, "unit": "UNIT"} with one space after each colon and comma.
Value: {"value": -0.15, "unit": "A"}
